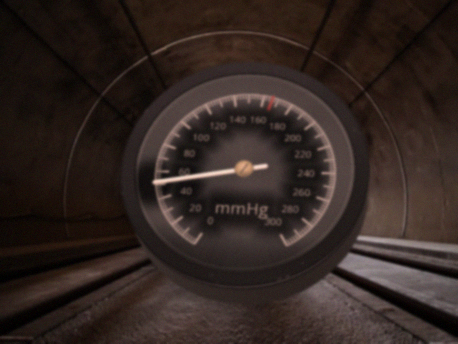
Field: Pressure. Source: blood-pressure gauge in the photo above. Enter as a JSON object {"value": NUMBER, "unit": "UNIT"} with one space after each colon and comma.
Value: {"value": 50, "unit": "mmHg"}
